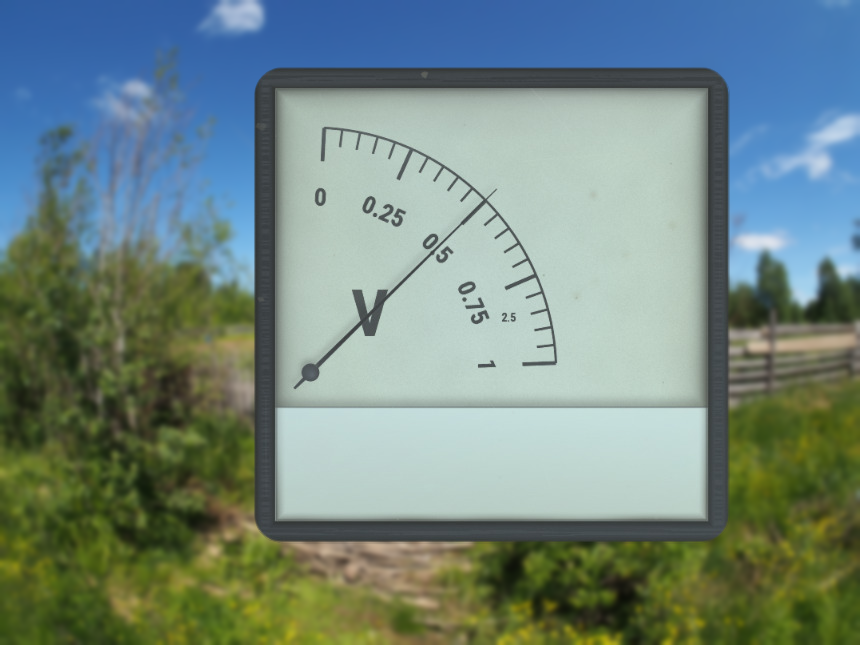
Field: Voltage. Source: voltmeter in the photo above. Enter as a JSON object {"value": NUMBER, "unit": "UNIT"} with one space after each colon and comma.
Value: {"value": 0.5, "unit": "V"}
